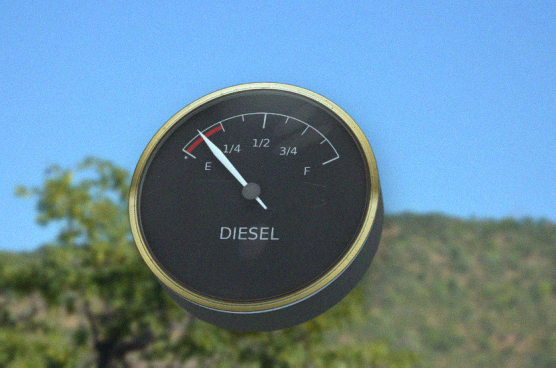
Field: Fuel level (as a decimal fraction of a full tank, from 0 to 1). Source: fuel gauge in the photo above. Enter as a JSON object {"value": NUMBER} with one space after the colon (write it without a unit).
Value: {"value": 0.125}
